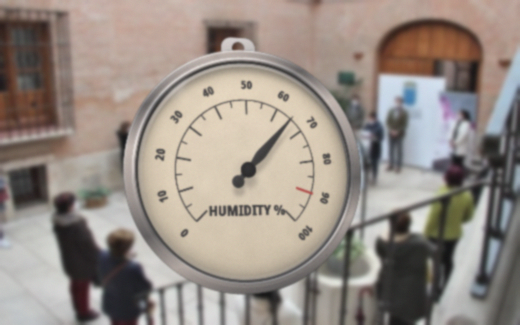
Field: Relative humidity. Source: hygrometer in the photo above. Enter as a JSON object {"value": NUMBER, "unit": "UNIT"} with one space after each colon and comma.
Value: {"value": 65, "unit": "%"}
